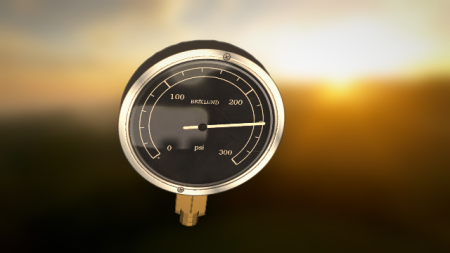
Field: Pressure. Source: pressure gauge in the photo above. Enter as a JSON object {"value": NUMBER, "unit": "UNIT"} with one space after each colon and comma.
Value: {"value": 240, "unit": "psi"}
